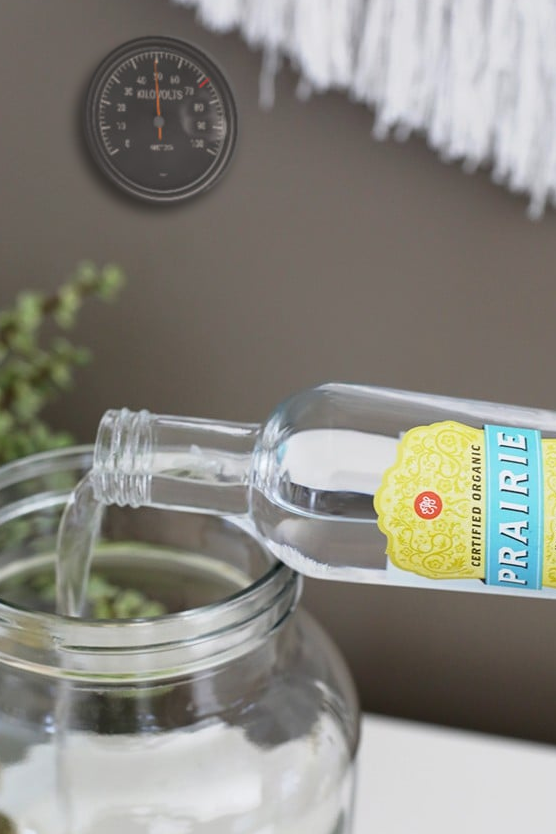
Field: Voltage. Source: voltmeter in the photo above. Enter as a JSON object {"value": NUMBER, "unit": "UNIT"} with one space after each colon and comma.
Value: {"value": 50, "unit": "kV"}
